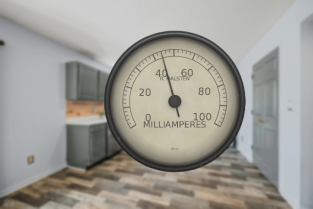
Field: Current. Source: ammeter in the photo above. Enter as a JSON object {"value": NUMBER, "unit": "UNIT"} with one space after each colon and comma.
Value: {"value": 44, "unit": "mA"}
